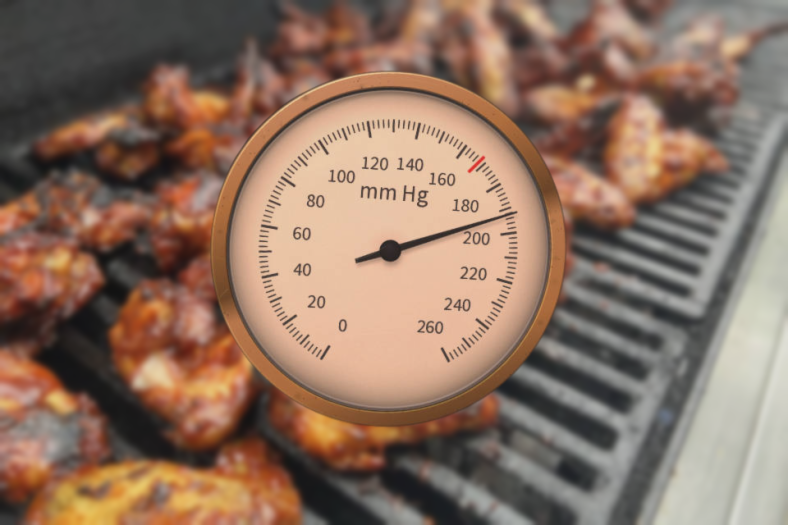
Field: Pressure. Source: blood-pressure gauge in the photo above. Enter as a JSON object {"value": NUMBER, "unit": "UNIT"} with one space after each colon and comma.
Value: {"value": 192, "unit": "mmHg"}
